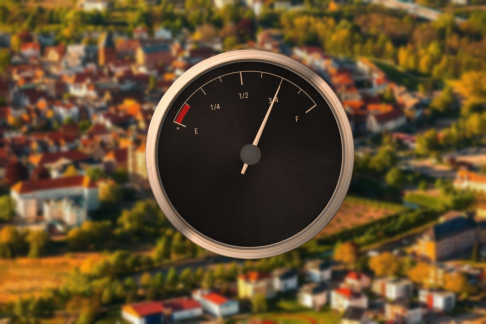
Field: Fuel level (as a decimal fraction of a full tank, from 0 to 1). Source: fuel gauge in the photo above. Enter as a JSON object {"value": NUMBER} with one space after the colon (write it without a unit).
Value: {"value": 0.75}
